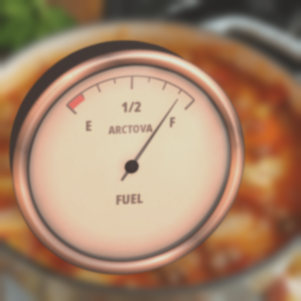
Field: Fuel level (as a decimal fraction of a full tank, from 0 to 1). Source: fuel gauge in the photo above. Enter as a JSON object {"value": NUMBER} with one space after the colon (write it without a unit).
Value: {"value": 0.875}
